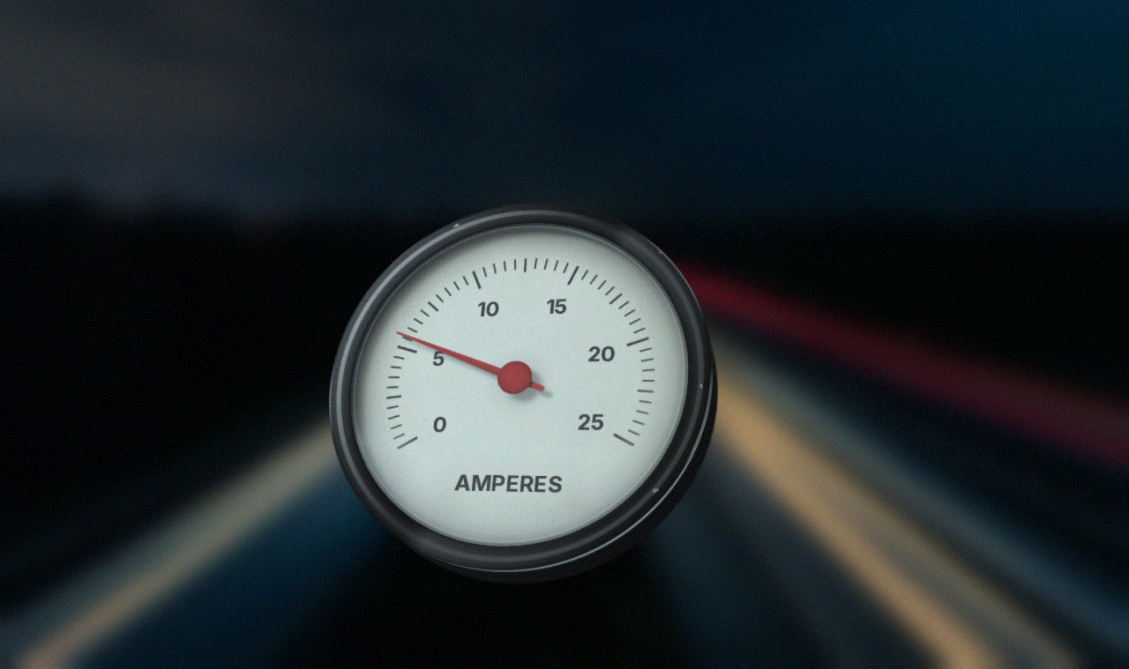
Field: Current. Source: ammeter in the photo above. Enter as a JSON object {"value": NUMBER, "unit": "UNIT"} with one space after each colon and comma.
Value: {"value": 5.5, "unit": "A"}
